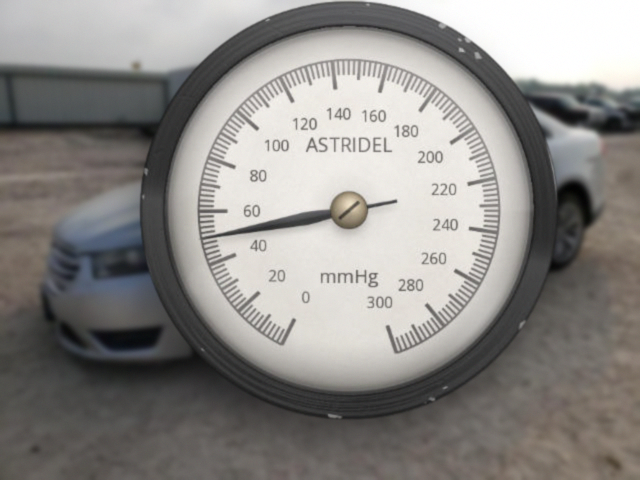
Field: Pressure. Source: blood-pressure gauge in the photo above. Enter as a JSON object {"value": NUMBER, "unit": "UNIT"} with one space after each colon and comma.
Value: {"value": 50, "unit": "mmHg"}
